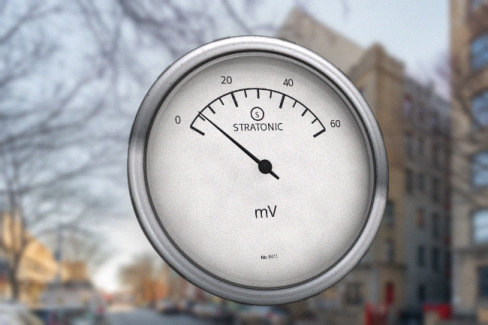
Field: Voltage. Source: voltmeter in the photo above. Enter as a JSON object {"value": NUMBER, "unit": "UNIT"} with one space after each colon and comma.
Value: {"value": 5, "unit": "mV"}
